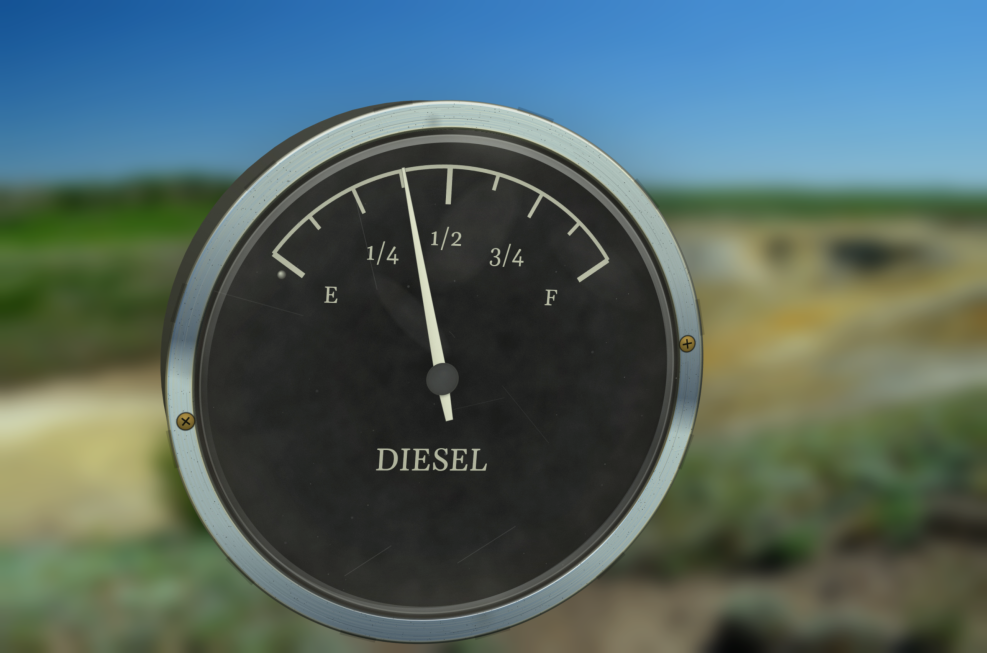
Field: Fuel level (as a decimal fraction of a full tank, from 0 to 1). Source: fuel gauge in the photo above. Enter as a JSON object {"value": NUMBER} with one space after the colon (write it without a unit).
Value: {"value": 0.375}
